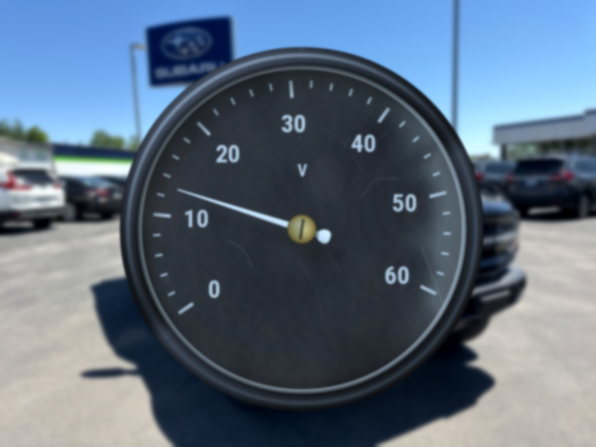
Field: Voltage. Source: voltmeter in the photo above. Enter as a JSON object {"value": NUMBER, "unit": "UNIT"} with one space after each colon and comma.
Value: {"value": 13, "unit": "V"}
